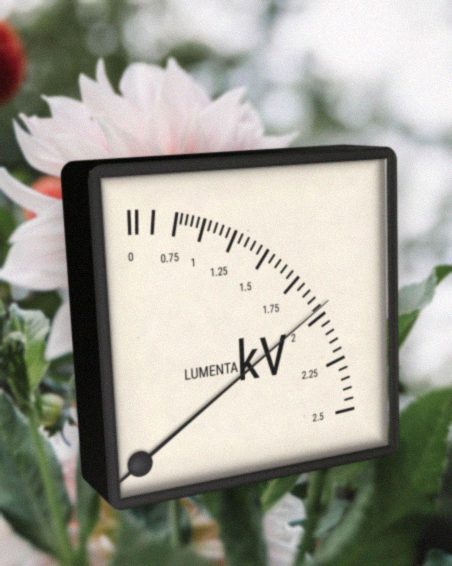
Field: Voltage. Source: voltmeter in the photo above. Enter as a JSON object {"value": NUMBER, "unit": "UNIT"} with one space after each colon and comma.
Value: {"value": 1.95, "unit": "kV"}
